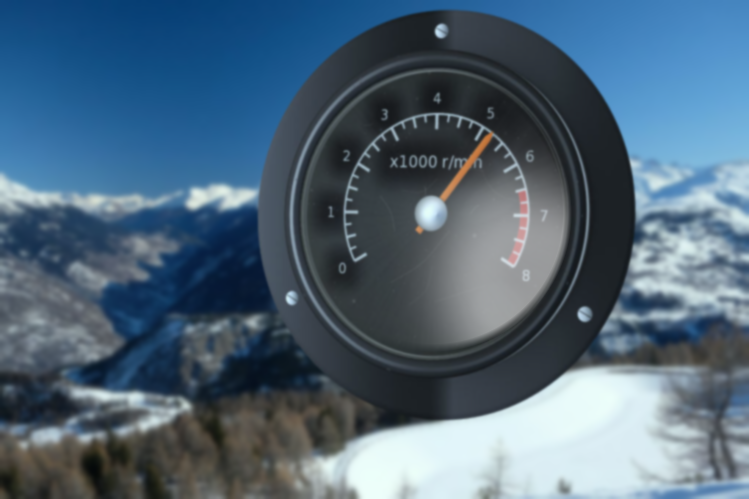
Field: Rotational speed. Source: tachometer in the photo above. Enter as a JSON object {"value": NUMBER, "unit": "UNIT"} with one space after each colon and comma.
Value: {"value": 5250, "unit": "rpm"}
